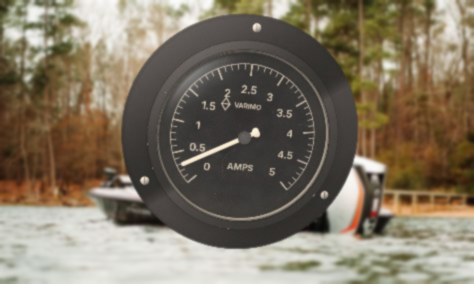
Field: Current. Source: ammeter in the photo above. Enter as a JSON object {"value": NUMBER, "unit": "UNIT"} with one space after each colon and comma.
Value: {"value": 0.3, "unit": "A"}
